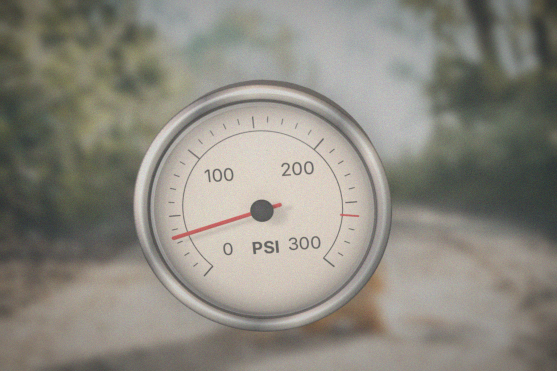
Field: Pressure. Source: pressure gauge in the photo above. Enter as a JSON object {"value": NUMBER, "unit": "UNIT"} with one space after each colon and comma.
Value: {"value": 35, "unit": "psi"}
